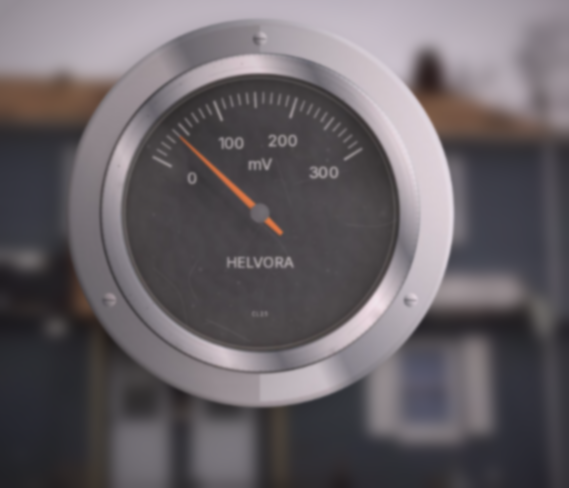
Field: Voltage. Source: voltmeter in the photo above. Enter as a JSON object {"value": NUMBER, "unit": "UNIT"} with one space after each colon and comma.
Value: {"value": 40, "unit": "mV"}
